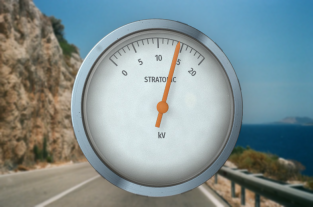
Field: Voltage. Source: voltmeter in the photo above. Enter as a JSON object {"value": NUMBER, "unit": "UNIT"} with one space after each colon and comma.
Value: {"value": 14, "unit": "kV"}
